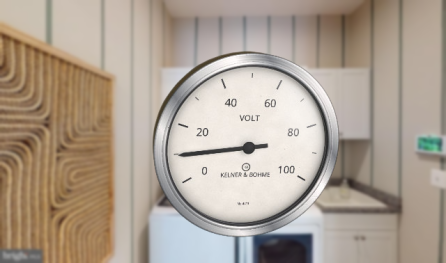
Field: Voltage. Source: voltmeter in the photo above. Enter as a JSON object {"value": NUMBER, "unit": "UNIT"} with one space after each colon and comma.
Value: {"value": 10, "unit": "V"}
